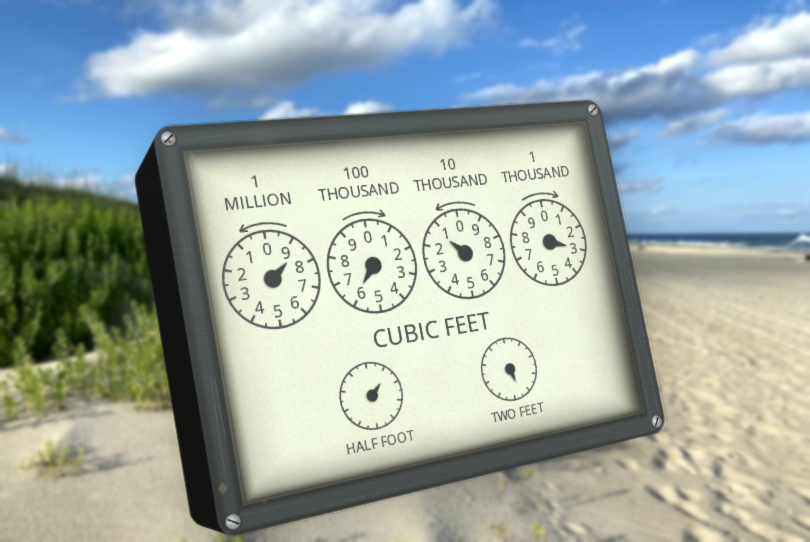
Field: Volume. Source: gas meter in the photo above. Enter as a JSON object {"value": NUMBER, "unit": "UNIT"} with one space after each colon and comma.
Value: {"value": 861300, "unit": "ft³"}
